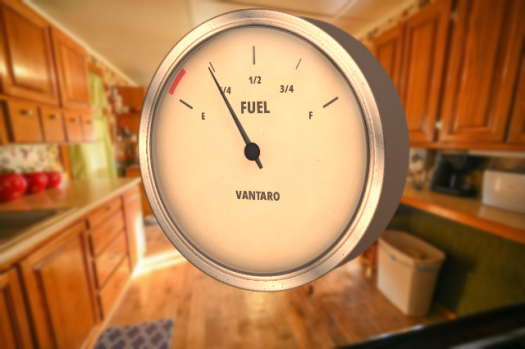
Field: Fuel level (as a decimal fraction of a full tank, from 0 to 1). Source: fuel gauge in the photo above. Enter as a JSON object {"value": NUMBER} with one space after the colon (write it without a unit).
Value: {"value": 0.25}
